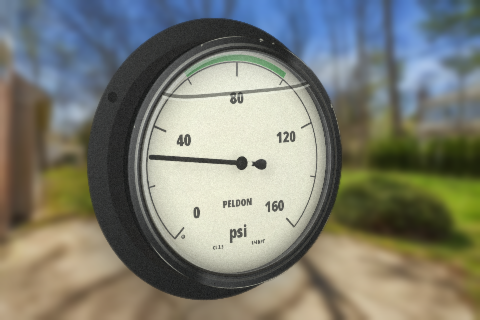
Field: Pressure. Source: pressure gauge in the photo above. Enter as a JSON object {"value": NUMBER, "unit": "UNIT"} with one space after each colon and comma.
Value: {"value": 30, "unit": "psi"}
